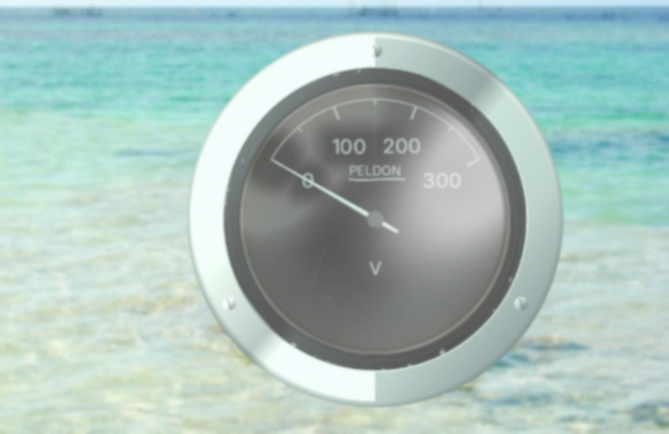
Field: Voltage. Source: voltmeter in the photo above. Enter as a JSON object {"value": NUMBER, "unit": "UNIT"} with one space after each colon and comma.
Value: {"value": 0, "unit": "V"}
